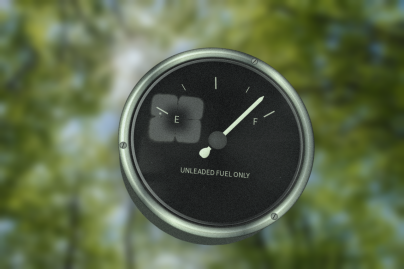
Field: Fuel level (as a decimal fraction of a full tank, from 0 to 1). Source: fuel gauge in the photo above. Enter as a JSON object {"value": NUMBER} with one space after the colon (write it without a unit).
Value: {"value": 0.875}
